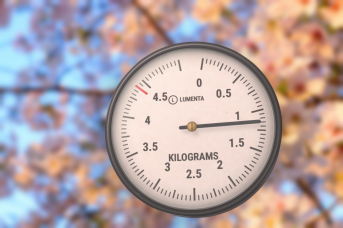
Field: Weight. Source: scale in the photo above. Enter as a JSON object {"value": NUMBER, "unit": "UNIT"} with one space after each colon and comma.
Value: {"value": 1.15, "unit": "kg"}
